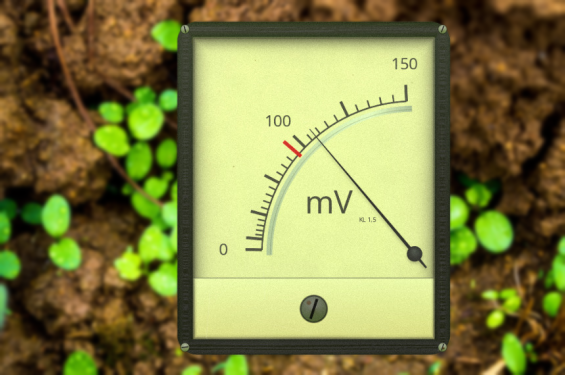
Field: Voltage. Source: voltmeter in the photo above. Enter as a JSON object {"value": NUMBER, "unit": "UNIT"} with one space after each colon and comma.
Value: {"value": 107.5, "unit": "mV"}
